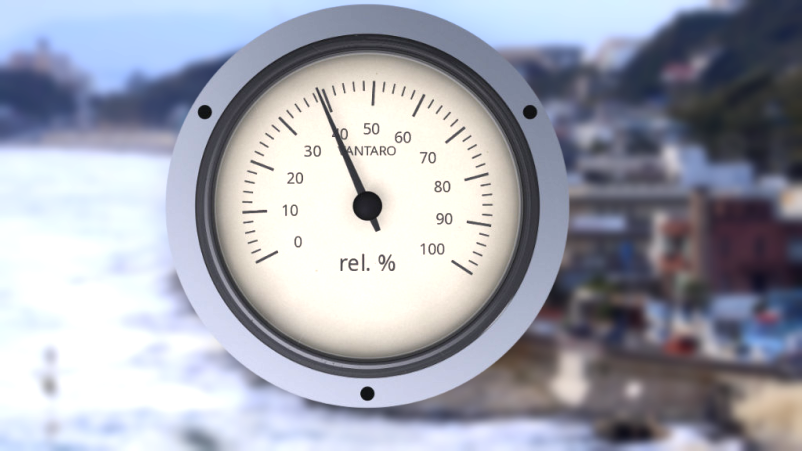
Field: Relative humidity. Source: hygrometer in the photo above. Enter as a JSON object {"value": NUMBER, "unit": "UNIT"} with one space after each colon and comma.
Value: {"value": 39, "unit": "%"}
